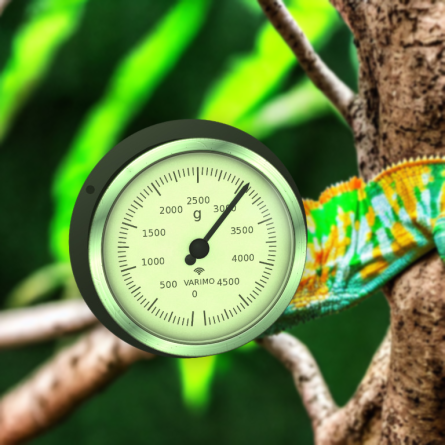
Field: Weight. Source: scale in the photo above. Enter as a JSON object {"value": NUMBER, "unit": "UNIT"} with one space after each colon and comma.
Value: {"value": 3050, "unit": "g"}
